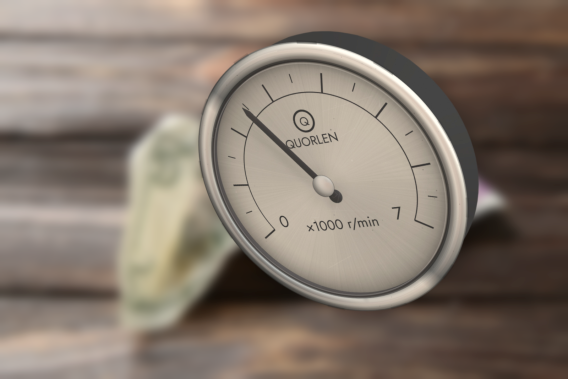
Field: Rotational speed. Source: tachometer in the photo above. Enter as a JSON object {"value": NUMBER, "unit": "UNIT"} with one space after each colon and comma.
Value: {"value": 2500, "unit": "rpm"}
